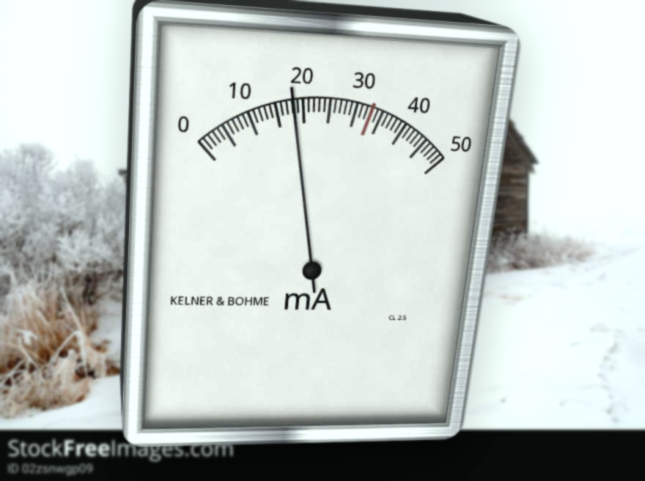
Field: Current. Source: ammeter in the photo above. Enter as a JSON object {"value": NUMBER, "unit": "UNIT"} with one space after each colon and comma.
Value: {"value": 18, "unit": "mA"}
